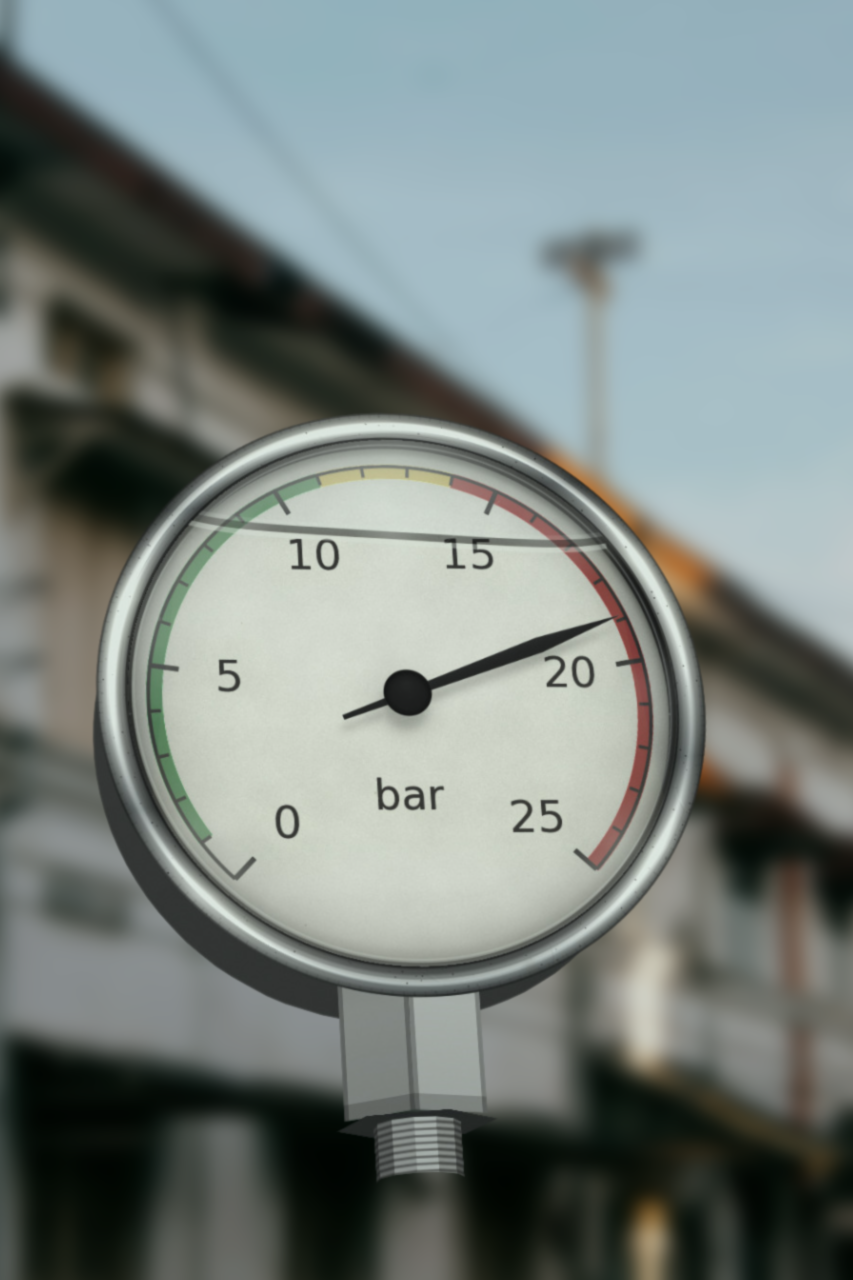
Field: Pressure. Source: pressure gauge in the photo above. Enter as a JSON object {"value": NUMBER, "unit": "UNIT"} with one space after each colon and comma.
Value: {"value": 19, "unit": "bar"}
